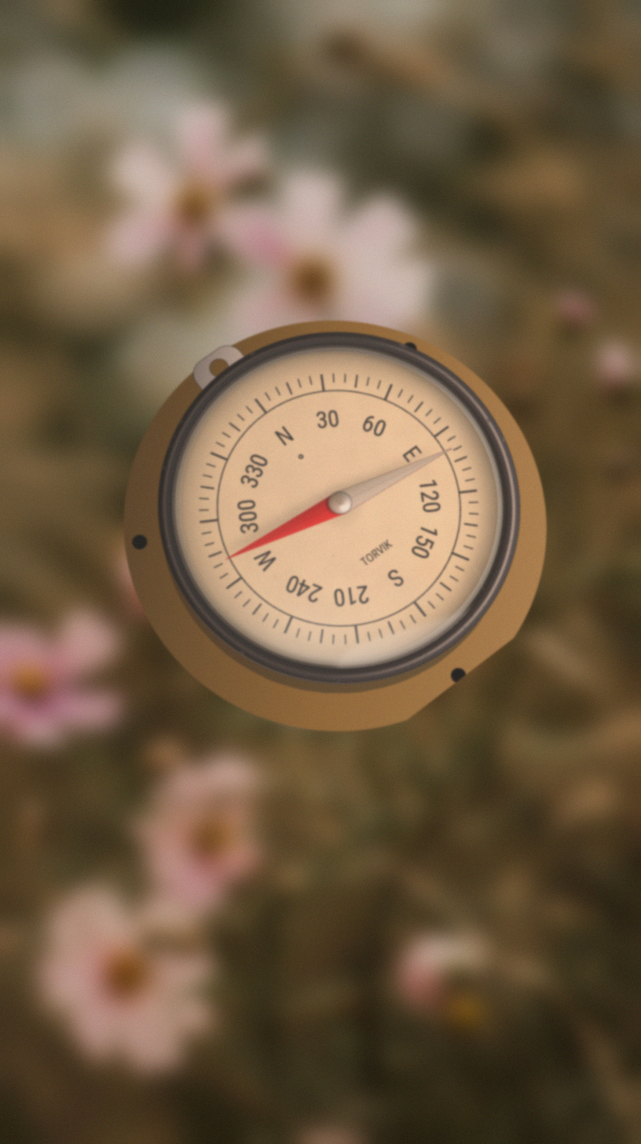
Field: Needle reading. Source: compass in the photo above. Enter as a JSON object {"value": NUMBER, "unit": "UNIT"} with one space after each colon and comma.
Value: {"value": 280, "unit": "°"}
